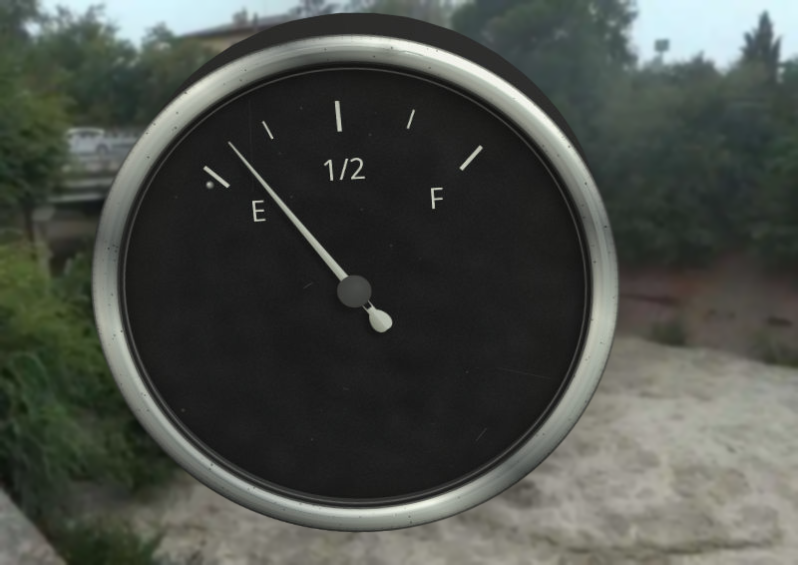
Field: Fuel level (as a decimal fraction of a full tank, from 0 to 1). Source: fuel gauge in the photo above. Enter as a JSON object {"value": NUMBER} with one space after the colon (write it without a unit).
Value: {"value": 0.125}
